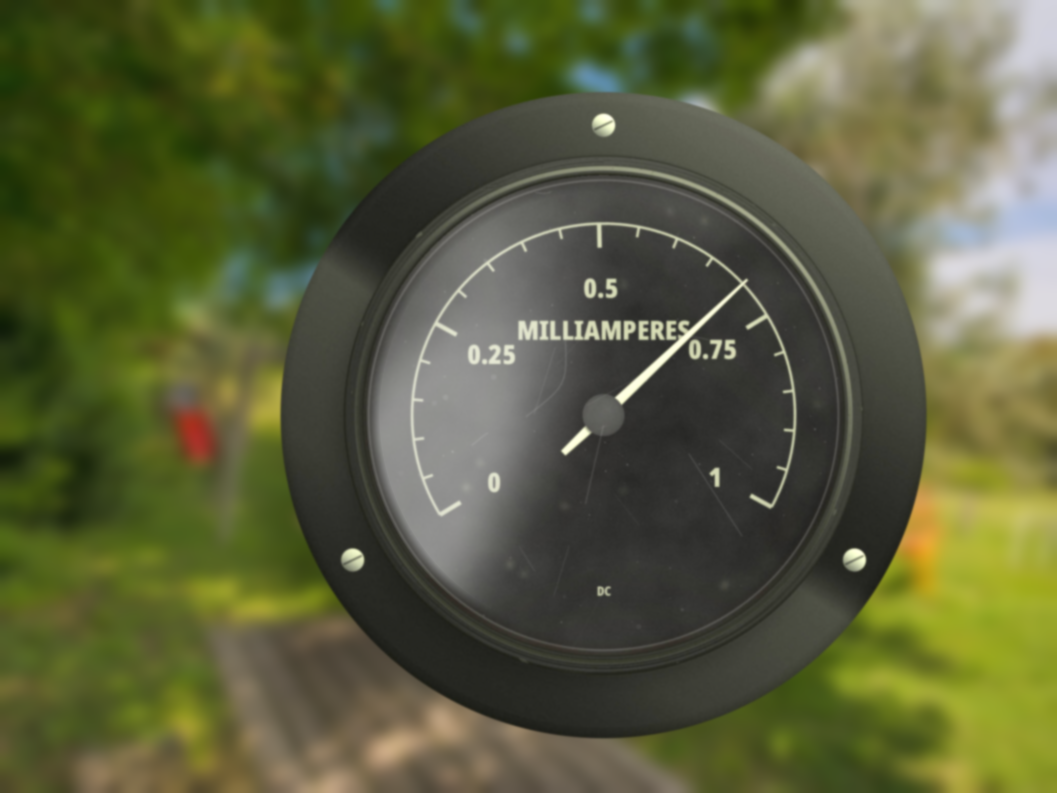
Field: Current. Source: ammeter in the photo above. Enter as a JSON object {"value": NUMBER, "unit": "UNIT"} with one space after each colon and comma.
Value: {"value": 0.7, "unit": "mA"}
